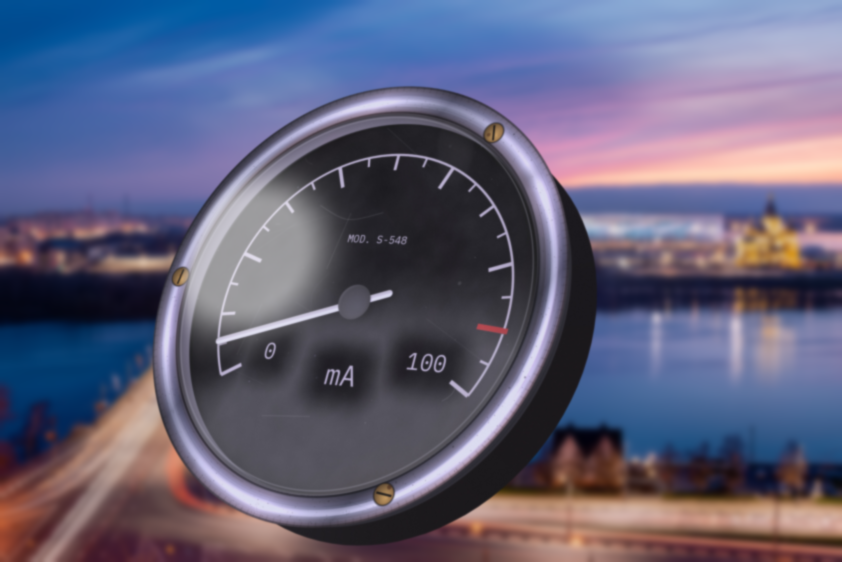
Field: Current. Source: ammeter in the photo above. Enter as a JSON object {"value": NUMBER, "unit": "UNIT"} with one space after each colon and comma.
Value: {"value": 5, "unit": "mA"}
